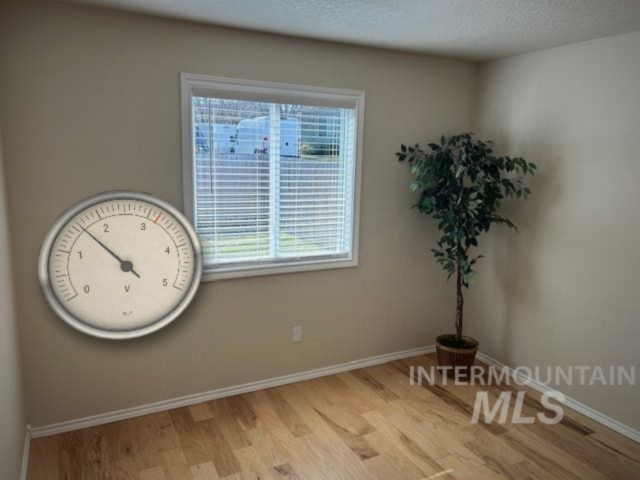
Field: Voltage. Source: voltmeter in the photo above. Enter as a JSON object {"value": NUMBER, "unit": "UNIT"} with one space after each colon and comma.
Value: {"value": 1.6, "unit": "V"}
